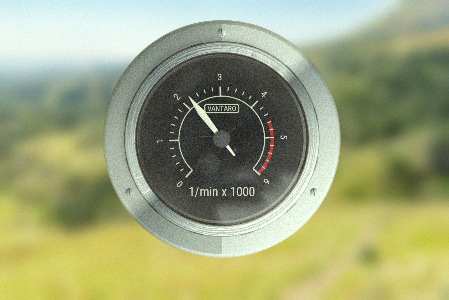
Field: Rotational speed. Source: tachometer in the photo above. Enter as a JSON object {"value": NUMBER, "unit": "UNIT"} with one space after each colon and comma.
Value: {"value": 2200, "unit": "rpm"}
